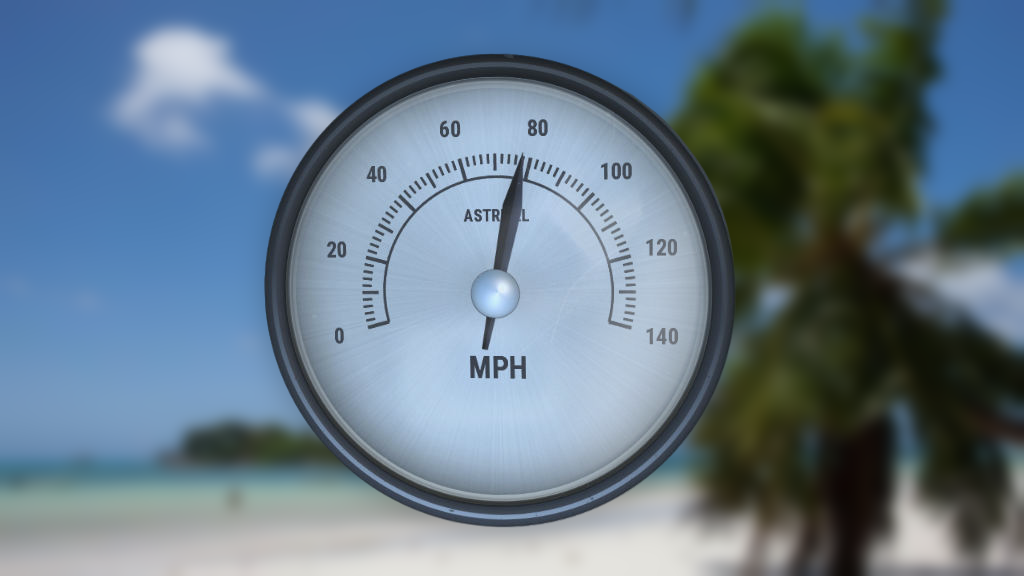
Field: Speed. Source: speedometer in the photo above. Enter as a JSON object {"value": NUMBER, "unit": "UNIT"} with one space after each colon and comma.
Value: {"value": 78, "unit": "mph"}
